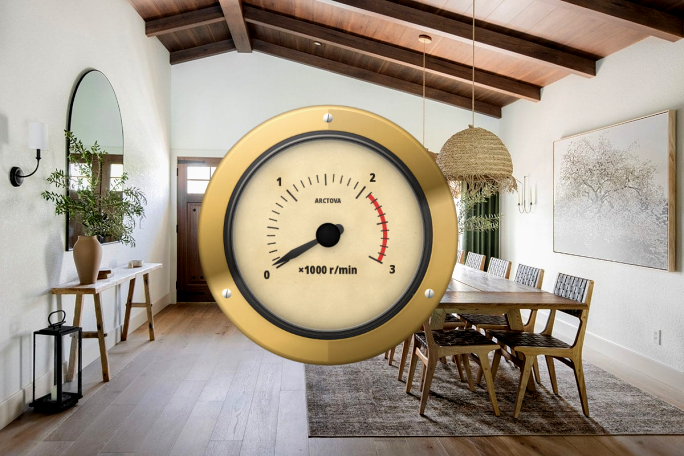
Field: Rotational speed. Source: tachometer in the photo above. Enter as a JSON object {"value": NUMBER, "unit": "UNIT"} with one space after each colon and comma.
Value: {"value": 50, "unit": "rpm"}
